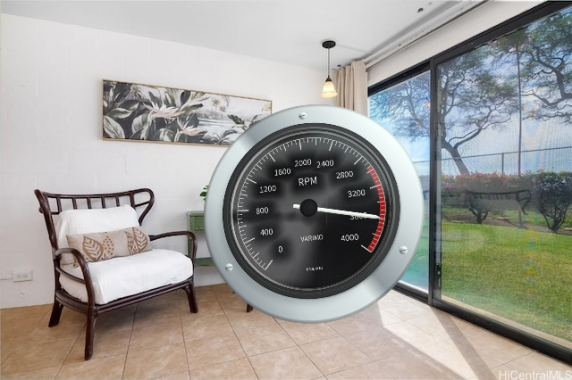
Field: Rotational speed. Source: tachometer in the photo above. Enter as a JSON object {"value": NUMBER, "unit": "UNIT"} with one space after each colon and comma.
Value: {"value": 3600, "unit": "rpm"}
